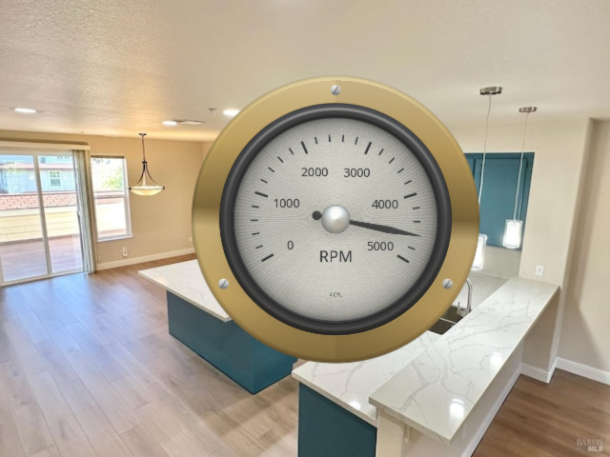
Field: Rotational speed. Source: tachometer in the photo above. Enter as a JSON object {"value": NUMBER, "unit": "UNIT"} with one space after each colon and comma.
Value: {"value": 4600, "unit": "rpm"}
